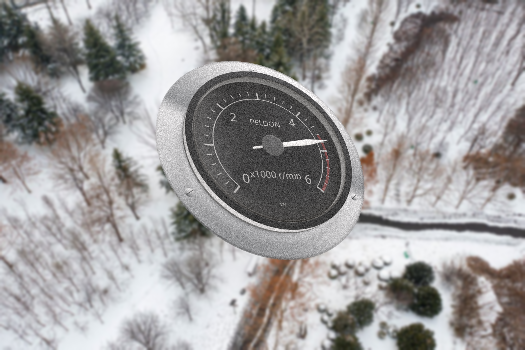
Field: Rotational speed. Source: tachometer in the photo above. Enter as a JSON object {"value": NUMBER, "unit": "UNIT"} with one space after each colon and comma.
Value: {"value": 4800, "unit": "rpm"}
